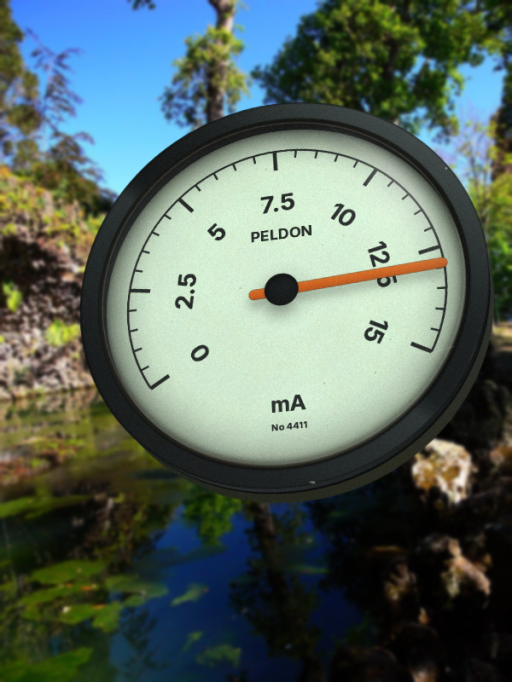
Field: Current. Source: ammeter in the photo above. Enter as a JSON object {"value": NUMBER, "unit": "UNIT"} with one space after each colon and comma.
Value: {"value": 13, "unit": "mA"}
